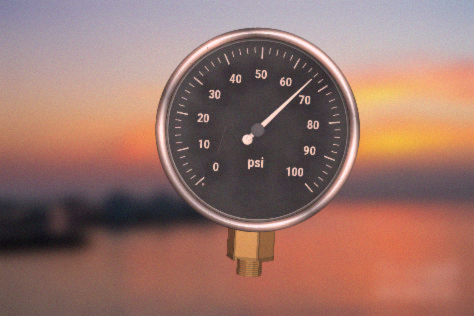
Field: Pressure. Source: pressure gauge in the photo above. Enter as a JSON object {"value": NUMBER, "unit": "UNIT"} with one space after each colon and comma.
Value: {"value": 66, "unit": "psi"}
